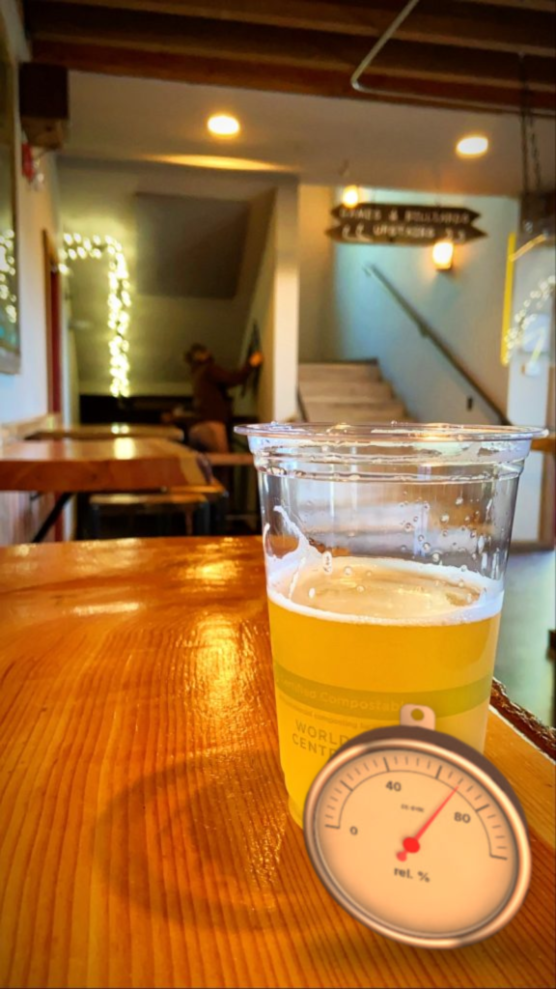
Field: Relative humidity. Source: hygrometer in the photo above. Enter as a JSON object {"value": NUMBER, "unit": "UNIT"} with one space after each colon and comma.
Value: {"value": 68, "unit": "%"}
